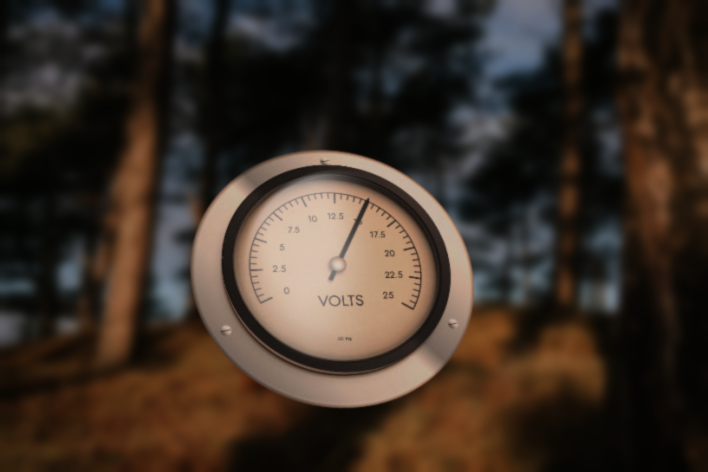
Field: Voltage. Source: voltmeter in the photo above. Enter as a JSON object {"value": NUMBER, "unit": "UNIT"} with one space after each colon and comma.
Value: {"value": 15, "unit": "V"}
